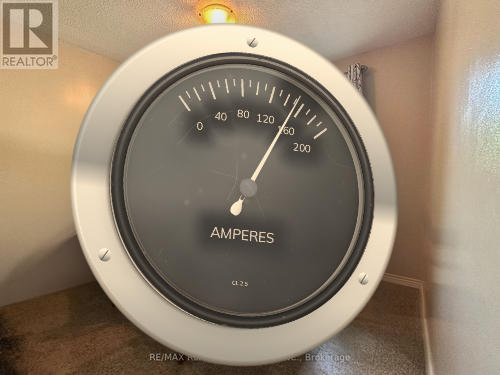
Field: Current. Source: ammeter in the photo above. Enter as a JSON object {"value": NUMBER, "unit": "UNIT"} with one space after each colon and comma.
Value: {"value": 150, "unit": "A"}
